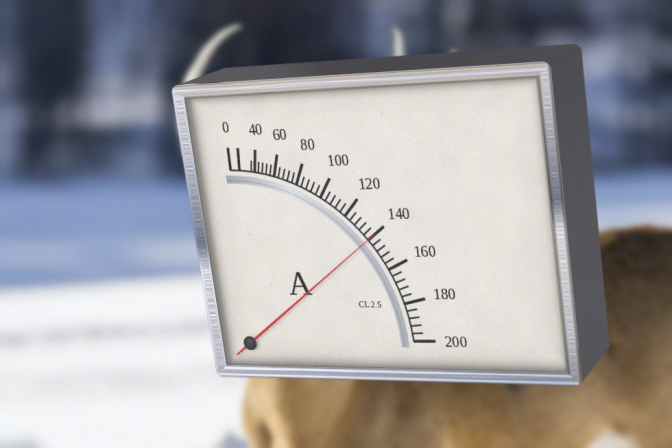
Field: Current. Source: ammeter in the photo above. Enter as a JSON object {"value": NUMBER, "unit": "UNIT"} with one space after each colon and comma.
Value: {"value": 140, "unit": "A"}
